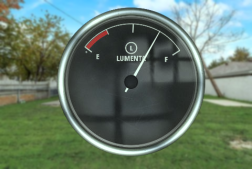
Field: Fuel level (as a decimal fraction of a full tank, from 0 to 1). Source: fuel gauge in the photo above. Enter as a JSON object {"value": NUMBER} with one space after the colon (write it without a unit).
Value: {"value": 0.75}
